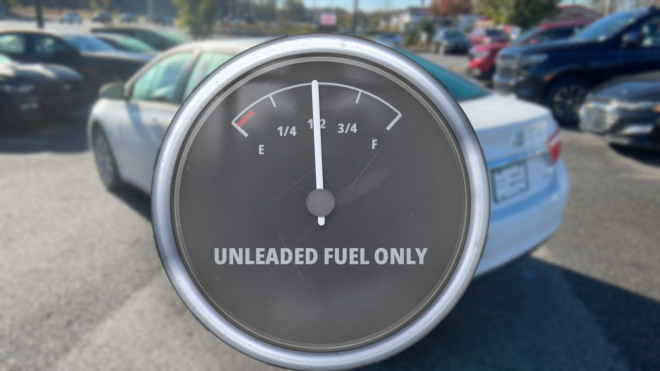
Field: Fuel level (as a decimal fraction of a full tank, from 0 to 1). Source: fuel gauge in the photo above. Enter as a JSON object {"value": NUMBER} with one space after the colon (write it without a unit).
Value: {"value": 0.5}
